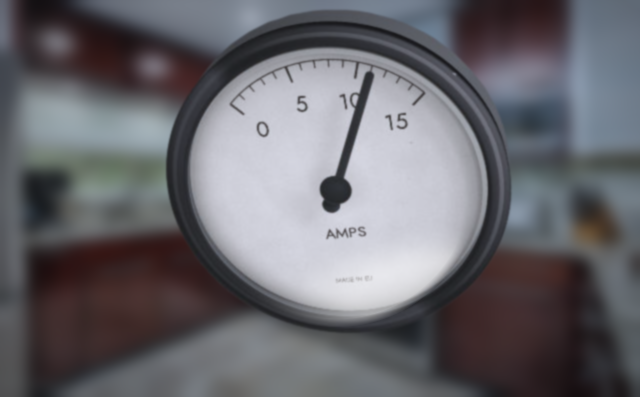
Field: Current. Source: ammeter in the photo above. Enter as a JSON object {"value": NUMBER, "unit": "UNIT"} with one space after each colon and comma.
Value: {"value": 11, "unit": "A"}
